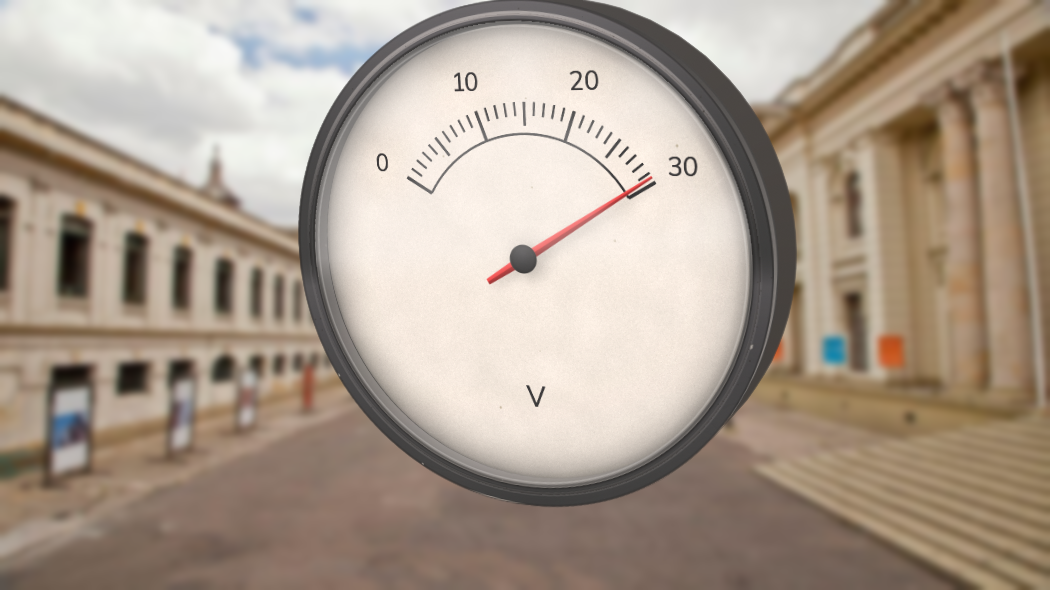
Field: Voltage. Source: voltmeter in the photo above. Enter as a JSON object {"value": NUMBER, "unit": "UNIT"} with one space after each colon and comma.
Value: {"value": 29.5, "unit": "V"}
